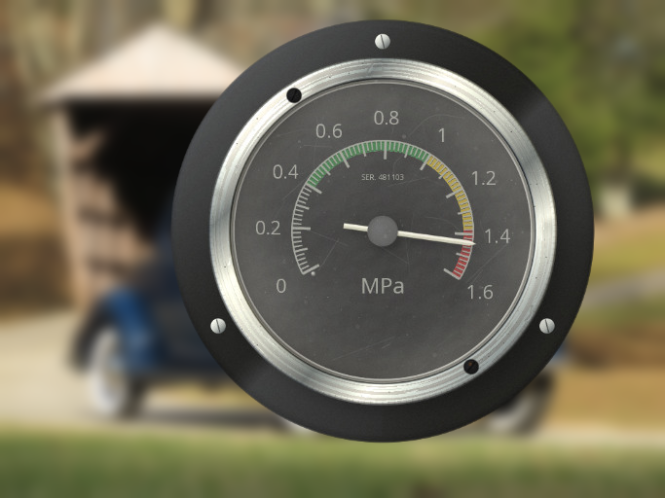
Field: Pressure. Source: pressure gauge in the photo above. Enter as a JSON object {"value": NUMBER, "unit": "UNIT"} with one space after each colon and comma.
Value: {"value": 1.44, "unit": "MPa"}
